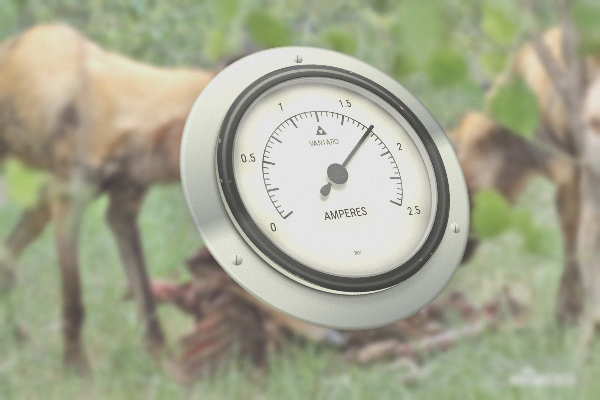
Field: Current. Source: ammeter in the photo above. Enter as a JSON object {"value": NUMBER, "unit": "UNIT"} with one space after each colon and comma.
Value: {"value": 1.75, "unit": "A"}
